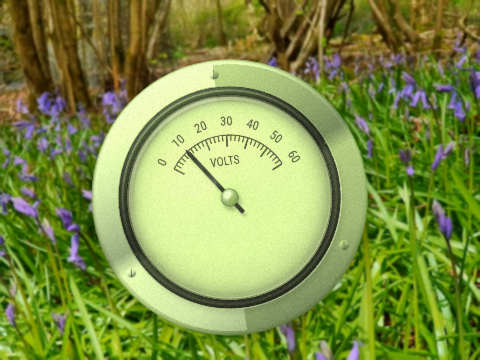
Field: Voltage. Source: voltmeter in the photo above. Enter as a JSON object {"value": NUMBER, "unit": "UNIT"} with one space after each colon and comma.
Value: {"value": 10, "unit": "V"}
